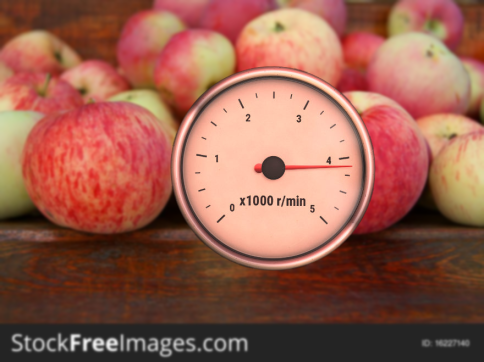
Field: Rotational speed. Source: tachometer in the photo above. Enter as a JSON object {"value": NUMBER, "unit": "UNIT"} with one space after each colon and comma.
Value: {"value": 4125, "unit": "rpm"}
